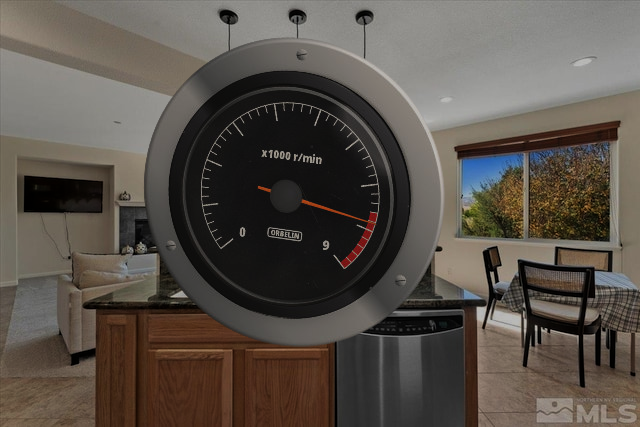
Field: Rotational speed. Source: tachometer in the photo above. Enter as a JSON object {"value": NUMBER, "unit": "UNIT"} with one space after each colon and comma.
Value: {"value": 7800, "unit": "rpm"}
